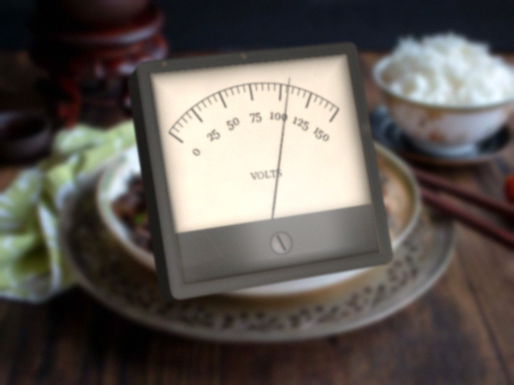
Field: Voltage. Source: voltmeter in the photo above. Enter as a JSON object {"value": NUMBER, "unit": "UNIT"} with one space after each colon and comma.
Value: {"value": 105, "unit": "V"}
